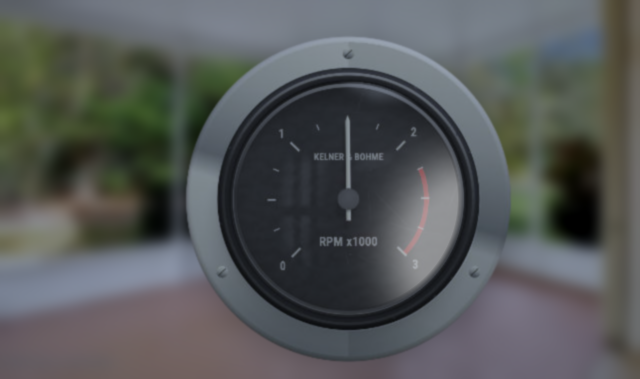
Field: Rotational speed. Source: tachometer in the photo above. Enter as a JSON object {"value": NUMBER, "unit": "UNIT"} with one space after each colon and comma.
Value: {"value": 1500, "unit": "rpm"}
